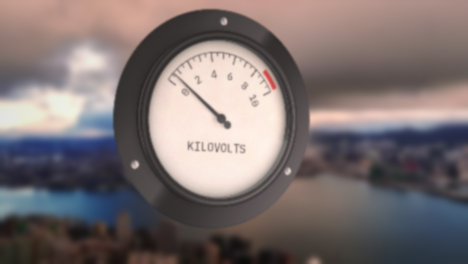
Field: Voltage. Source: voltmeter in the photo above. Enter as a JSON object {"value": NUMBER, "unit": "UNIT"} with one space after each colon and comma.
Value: {"value": 0.5, "unit": "kV"}
